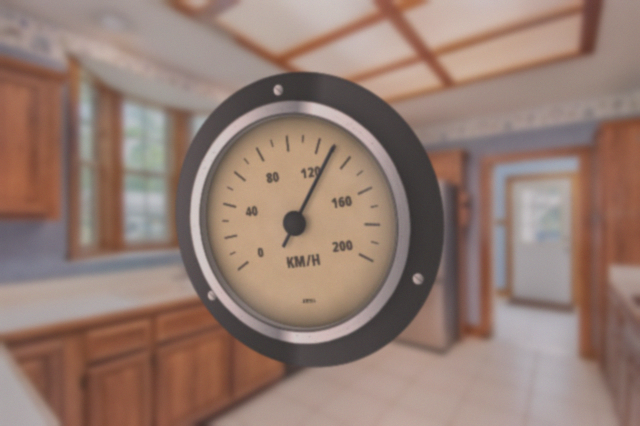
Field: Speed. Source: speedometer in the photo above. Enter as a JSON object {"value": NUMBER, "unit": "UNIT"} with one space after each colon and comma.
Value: {"value": 130, "unit": "km/h"}
